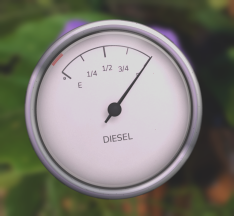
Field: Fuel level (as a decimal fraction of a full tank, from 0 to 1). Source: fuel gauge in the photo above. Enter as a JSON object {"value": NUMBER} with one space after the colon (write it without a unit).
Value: {"value": 1}
